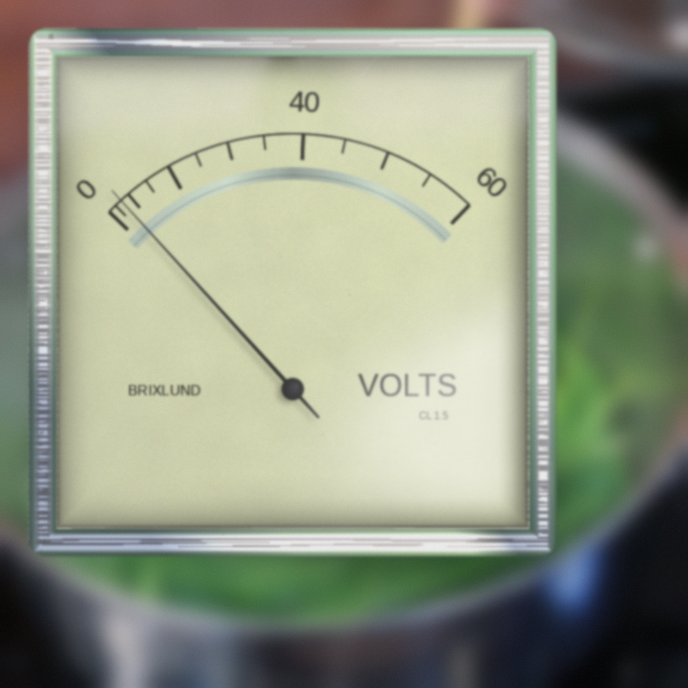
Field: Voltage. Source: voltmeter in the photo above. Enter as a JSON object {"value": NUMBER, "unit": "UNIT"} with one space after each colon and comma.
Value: {"value": 7.5, "unit": "V"}
